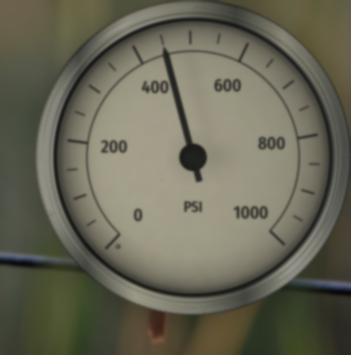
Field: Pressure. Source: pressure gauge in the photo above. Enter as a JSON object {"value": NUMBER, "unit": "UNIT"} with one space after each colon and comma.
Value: {"value": 450, "unit": "psi"}
